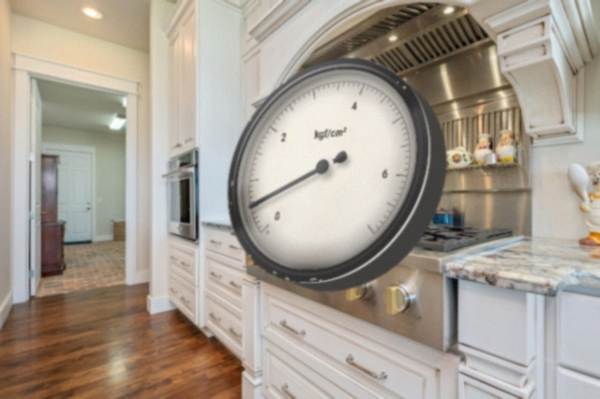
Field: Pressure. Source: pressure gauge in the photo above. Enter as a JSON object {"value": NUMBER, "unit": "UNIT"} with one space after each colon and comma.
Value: {"value": 0.5, "unit": "kg/cm²"}
